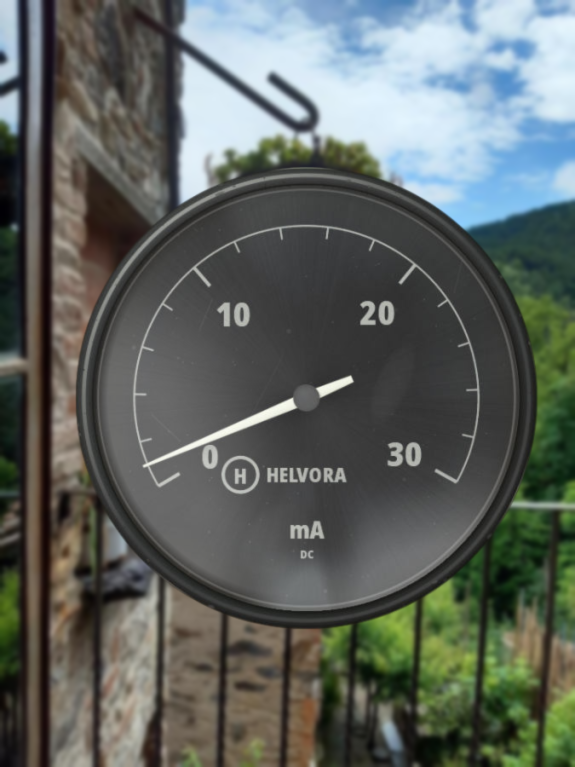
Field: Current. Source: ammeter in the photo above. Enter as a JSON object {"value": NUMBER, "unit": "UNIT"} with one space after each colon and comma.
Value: {"value": 1, "unit": "mA"}
